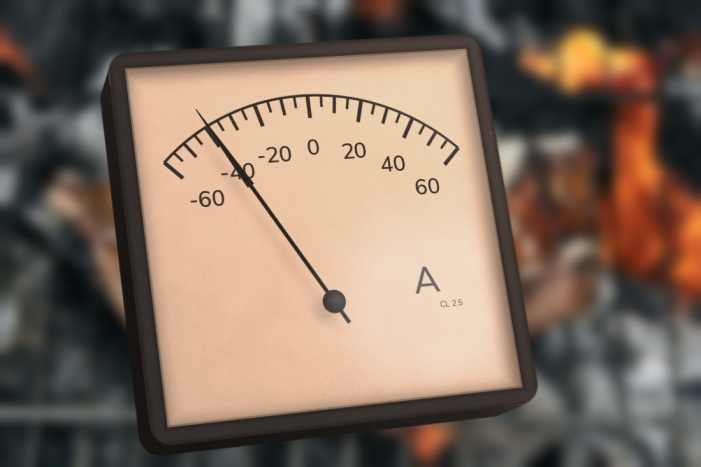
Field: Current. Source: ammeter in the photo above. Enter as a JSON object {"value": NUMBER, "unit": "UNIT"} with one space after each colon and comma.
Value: {"value": -40, "unit": "A"}
